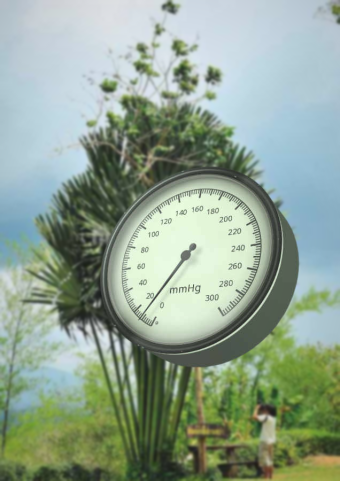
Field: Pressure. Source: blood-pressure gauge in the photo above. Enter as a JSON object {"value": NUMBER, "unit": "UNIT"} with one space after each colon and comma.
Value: {"value": 10, "unit": "mmHg"}
